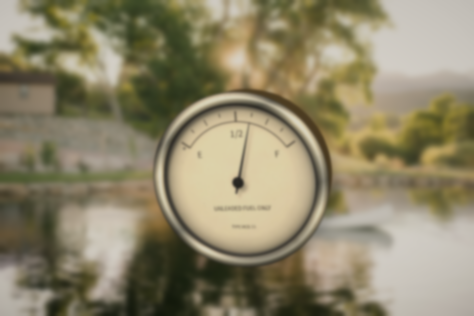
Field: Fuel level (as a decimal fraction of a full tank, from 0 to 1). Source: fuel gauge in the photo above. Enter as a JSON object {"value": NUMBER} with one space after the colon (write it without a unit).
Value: {"value": 0.625}
